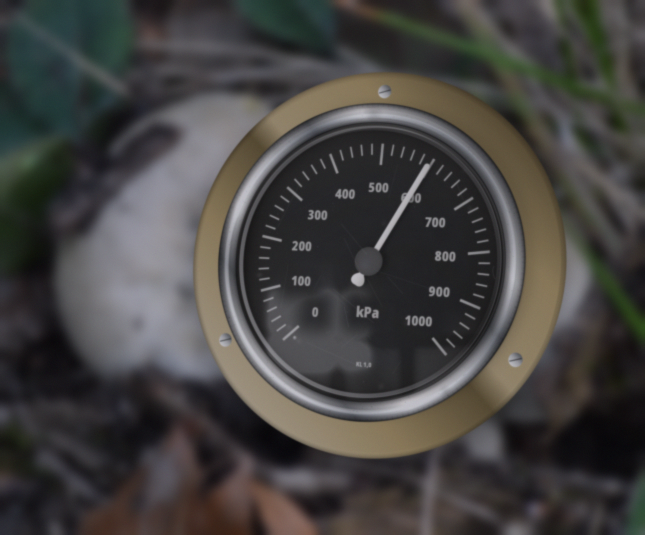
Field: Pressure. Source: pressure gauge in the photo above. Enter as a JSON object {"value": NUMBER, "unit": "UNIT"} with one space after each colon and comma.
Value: {"value": 600, "unit": "kPa"}
